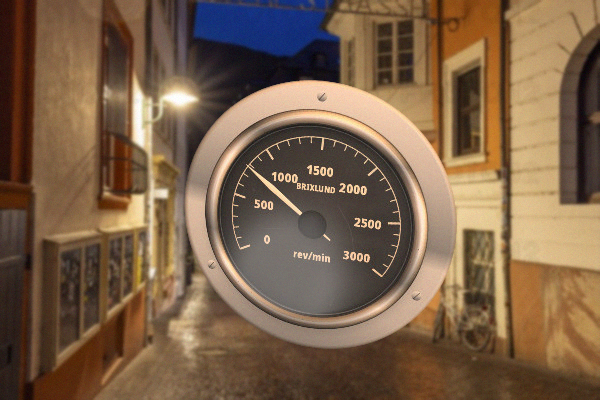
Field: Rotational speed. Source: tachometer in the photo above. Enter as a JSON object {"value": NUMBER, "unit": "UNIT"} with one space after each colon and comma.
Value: {"value": 800, "unit": "rpm"}
